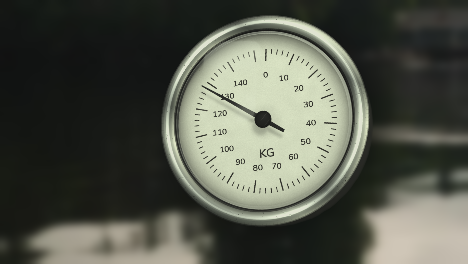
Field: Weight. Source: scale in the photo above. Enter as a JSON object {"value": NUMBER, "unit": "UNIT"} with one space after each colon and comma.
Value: {"value": 128, "unit": "kg"}
